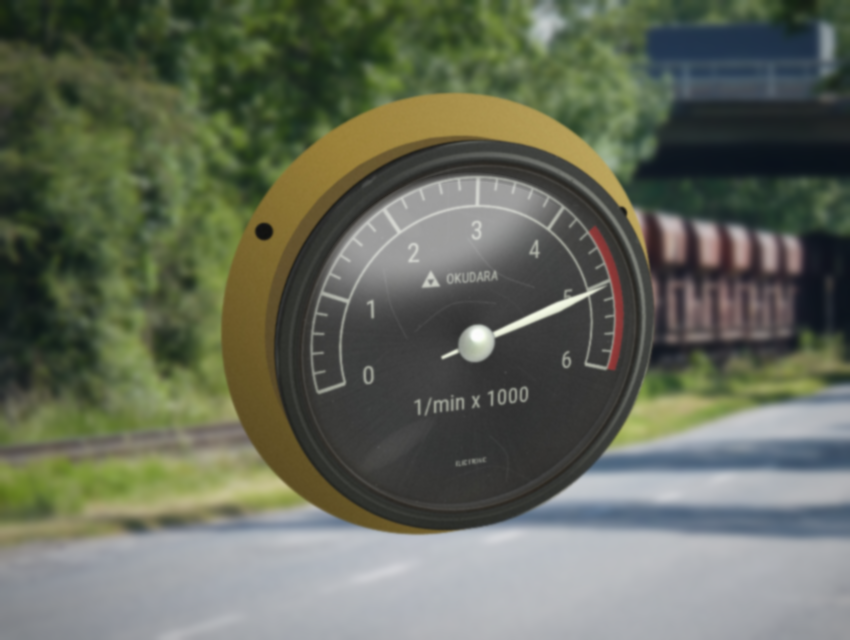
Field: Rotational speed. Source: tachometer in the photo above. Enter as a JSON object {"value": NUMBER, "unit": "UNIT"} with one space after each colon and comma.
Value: {"value": 5000, "unit": "rpm"}
